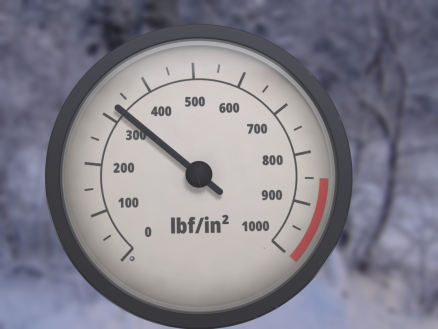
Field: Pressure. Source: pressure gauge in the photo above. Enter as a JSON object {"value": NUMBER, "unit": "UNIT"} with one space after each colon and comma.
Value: {"value": 325, "unit": "psi"}
